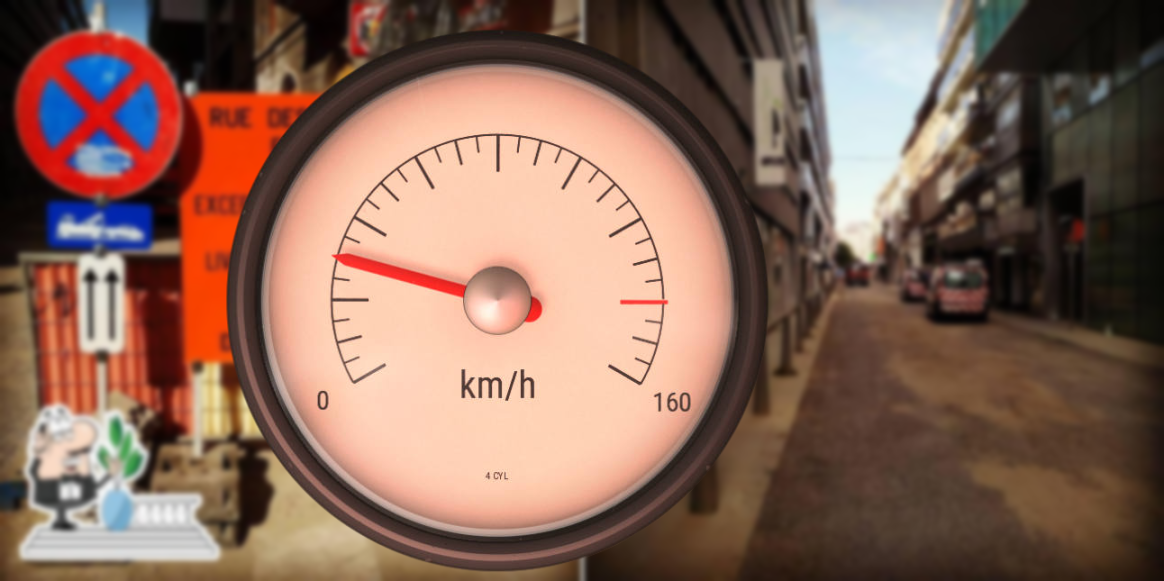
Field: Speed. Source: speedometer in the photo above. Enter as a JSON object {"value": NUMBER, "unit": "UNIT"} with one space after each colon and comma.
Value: {"value": 30, "unit": "km/h"}
